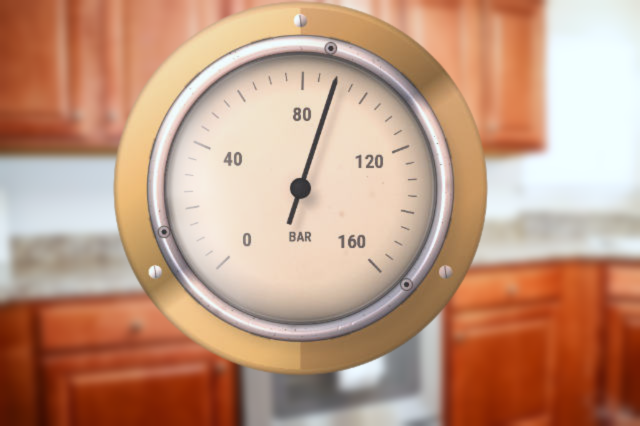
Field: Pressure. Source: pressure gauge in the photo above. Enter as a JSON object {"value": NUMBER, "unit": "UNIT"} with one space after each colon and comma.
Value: {"value": 90, "unit": "bar"}
